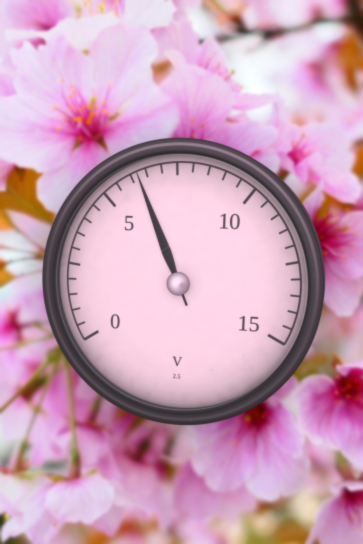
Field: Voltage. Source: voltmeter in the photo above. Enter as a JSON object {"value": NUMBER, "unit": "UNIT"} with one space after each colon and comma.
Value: {"value": 6.25, "unit": "V"}
